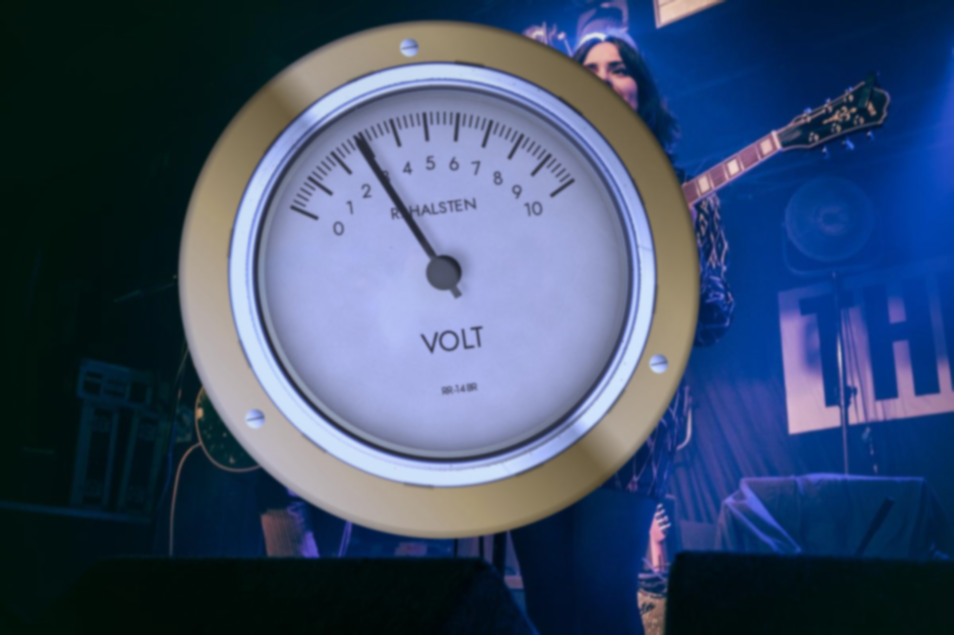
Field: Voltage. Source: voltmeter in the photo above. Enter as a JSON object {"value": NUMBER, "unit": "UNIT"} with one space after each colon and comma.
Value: {"value": 2.8, "unit": "V"}
